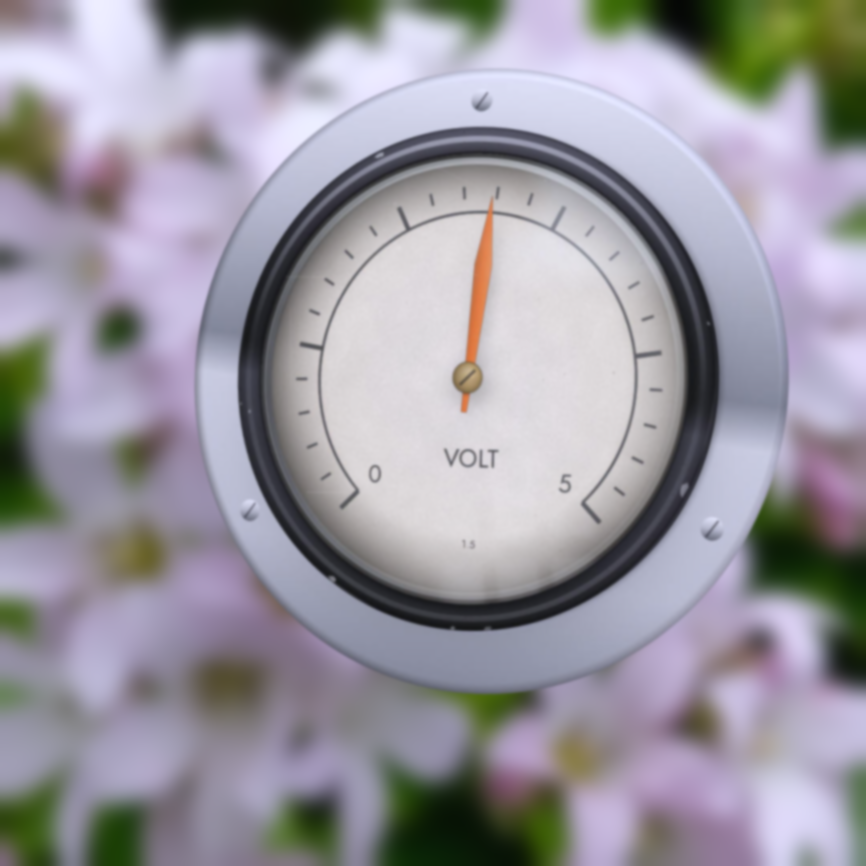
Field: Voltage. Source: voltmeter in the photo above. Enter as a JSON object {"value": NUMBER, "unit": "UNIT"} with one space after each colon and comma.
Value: {"value": 2.6, "unit": "V"}
